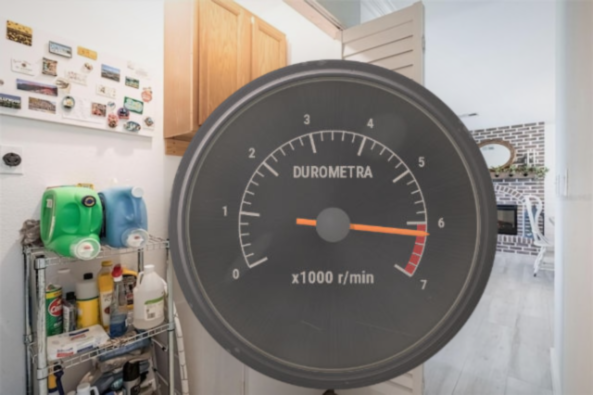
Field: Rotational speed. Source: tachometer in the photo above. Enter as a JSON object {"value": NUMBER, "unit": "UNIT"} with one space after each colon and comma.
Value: {"value": 6200, "unit": "rpm"}
